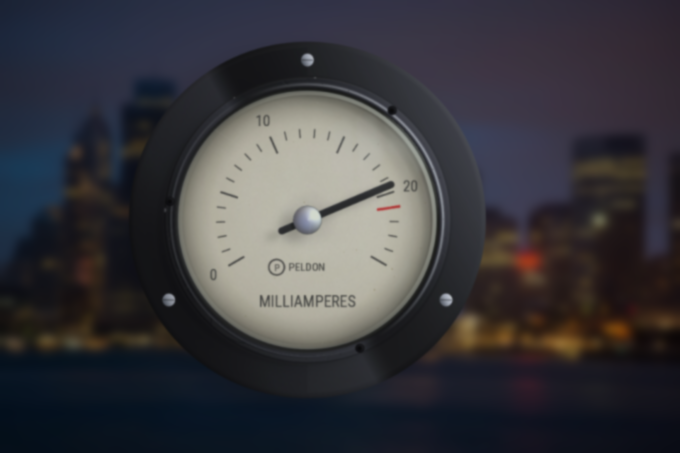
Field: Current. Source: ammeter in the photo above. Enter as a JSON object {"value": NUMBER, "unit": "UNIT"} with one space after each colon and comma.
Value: {"value": 19.5, "unit": "mA"}
